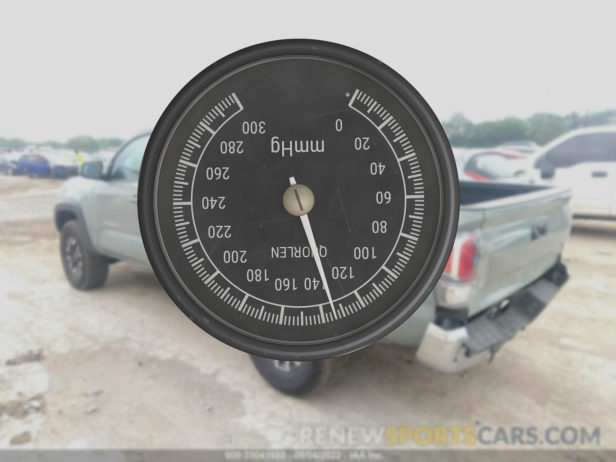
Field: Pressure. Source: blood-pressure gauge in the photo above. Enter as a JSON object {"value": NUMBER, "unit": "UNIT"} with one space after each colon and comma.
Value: {"value": 134, "unit": "mmHg"}
